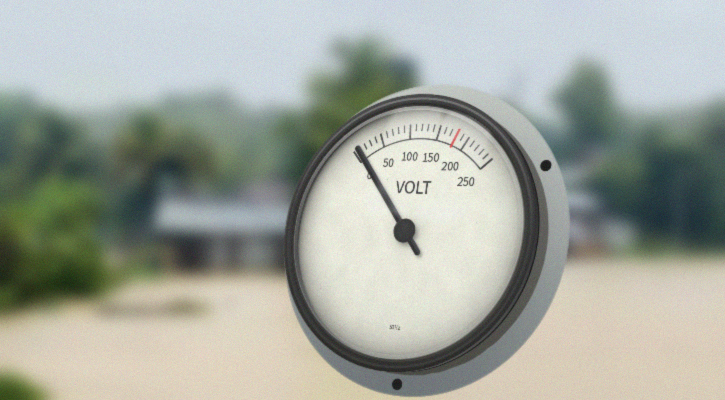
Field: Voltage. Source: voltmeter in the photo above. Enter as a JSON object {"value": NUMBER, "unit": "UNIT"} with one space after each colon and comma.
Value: {"value": 10, "unit": "V"}
